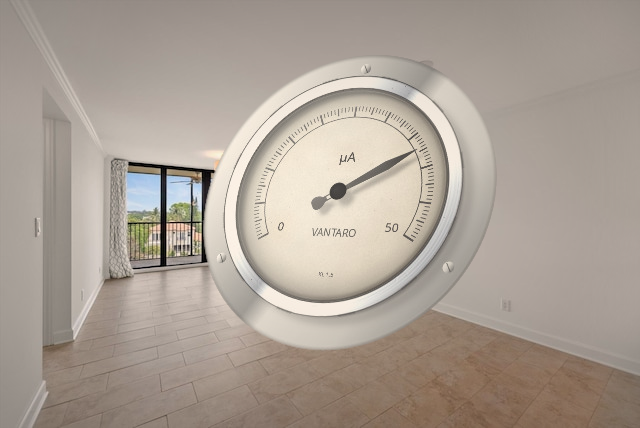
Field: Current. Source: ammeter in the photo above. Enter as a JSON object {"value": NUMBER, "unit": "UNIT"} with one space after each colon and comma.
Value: {"value": 37.5, "unit": "µA"}
